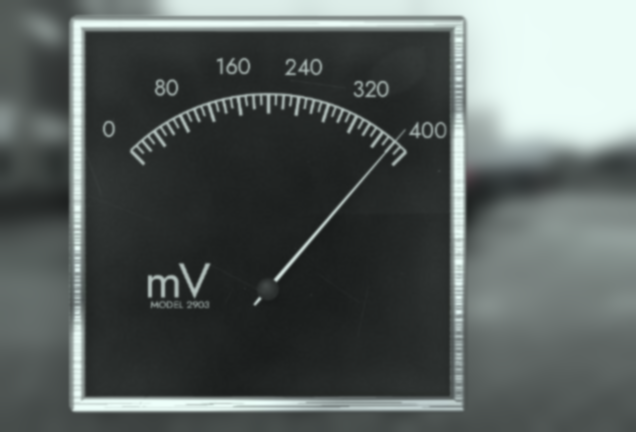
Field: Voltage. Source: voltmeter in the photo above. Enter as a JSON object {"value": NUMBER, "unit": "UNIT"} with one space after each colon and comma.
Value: {"value": 380, "unit": "mV"}
